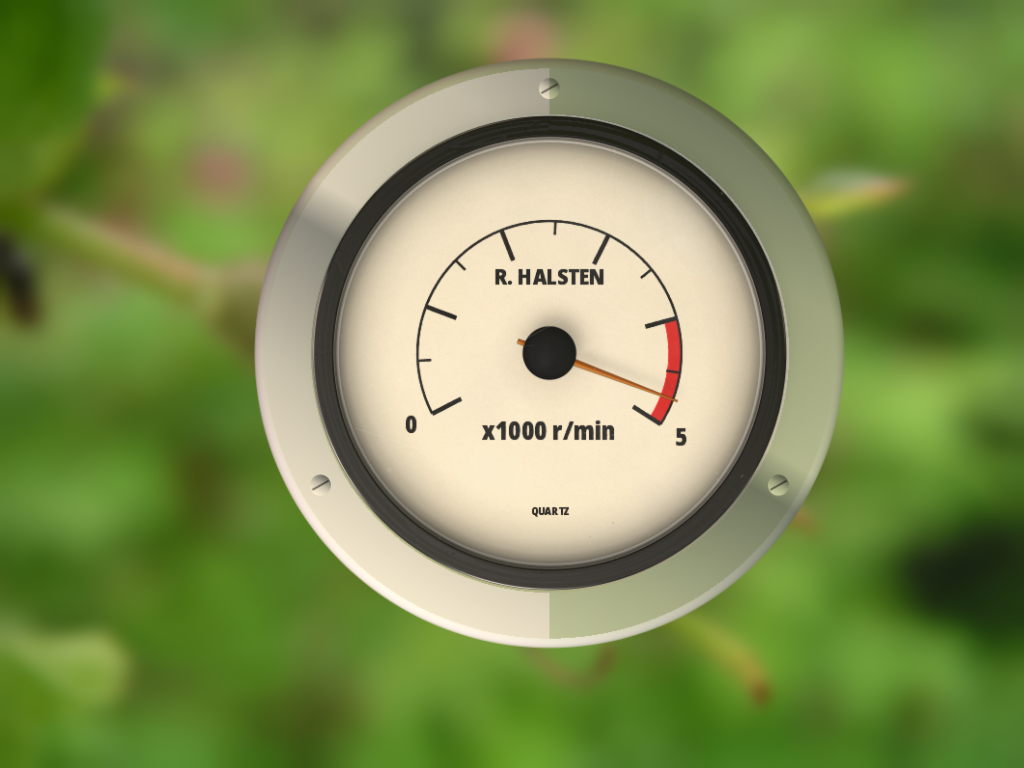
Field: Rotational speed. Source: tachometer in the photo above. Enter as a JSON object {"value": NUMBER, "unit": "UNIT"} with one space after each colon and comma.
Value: {"value": 4750, "unit": "rpm"}
